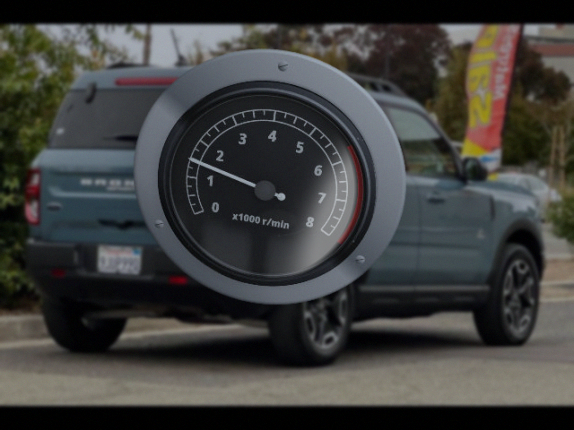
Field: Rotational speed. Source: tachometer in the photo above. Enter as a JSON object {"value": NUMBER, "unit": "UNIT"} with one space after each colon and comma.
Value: {"value": 1500, "unit": "rpm"}
